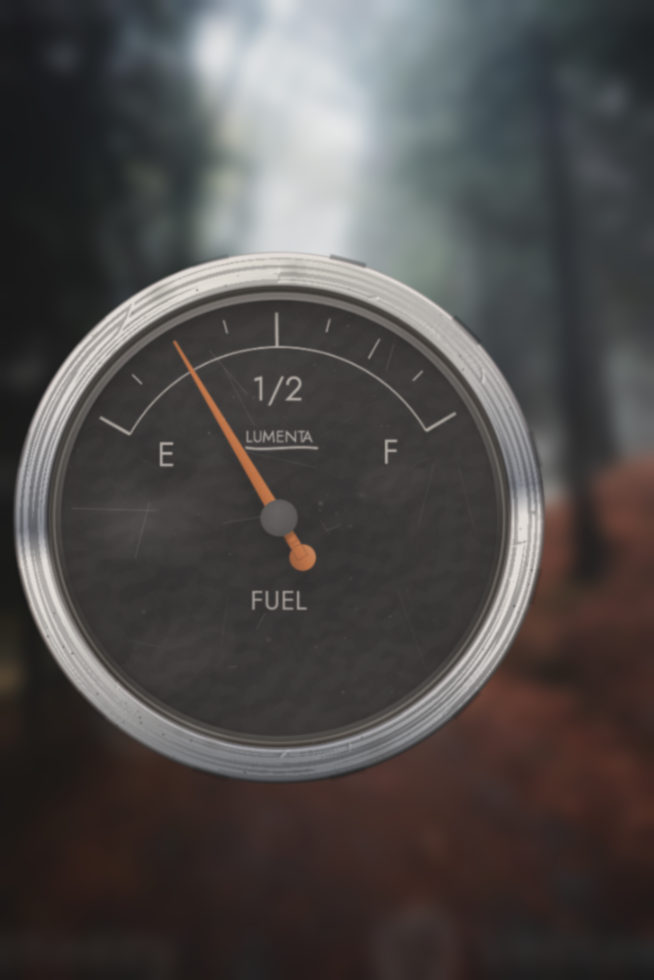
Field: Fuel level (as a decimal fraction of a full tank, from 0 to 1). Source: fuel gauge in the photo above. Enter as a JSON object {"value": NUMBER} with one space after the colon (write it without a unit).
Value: {"value": 0.25}
